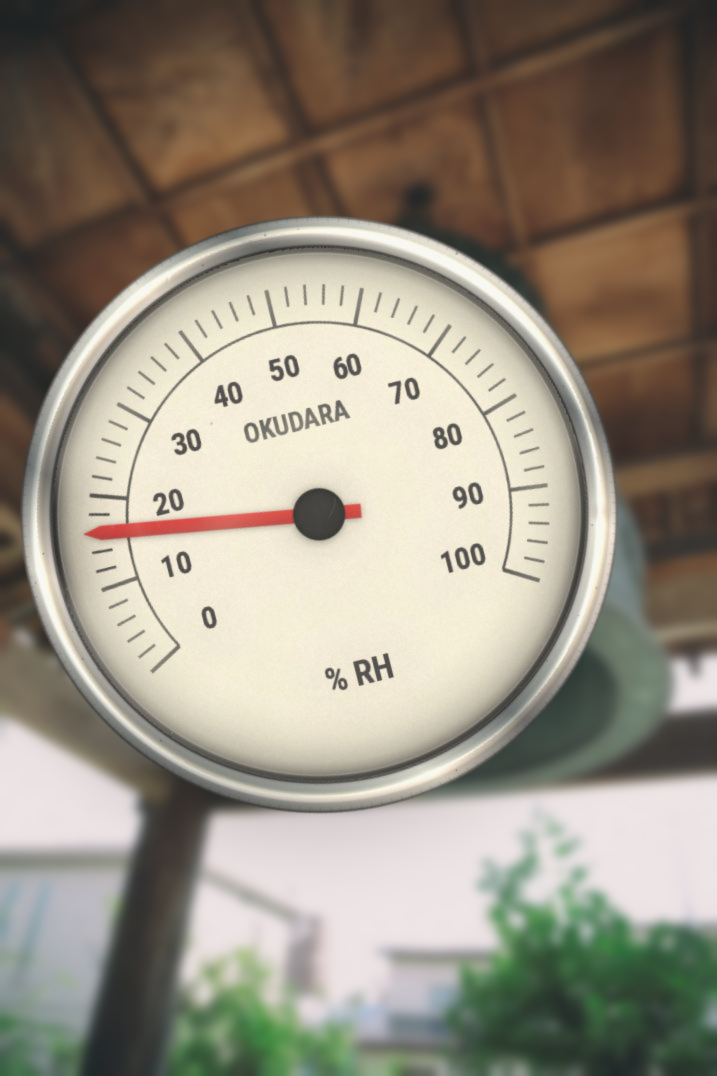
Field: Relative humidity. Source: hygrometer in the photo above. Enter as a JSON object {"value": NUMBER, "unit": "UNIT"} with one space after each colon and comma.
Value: {"value": 16, "unit": "%"}
